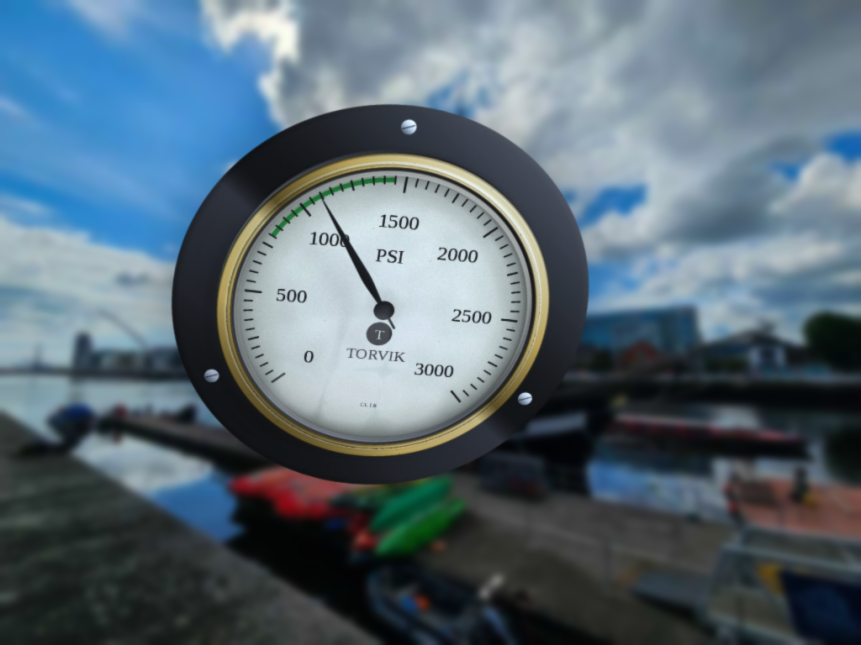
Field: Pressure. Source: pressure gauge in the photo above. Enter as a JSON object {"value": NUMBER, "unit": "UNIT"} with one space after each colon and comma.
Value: {"value": 1100, "unit": "psi"}
